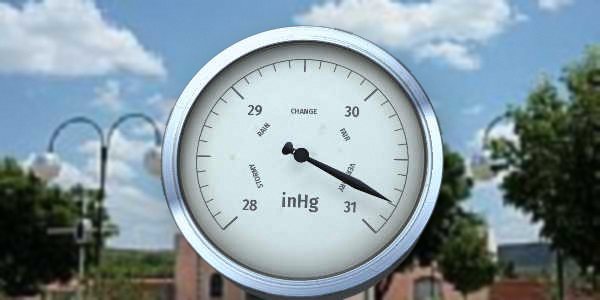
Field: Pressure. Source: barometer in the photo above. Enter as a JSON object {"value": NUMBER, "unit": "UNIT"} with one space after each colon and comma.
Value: {"value": 30.8, "unit": "inHg"}
